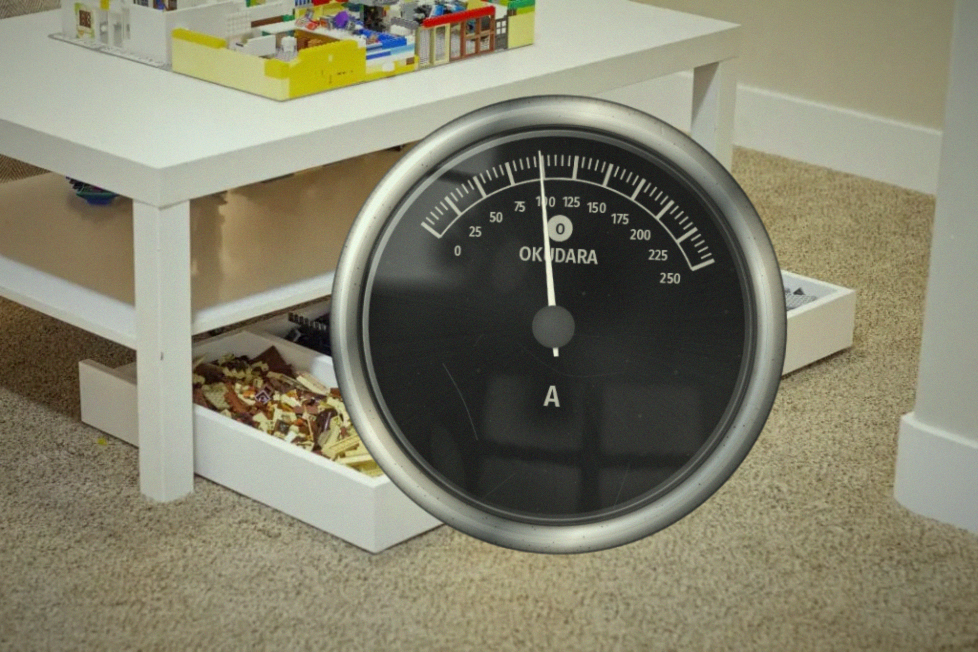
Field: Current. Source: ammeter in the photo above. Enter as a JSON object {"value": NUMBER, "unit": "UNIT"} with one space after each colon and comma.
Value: {"value": 100, "unit": "A"}
